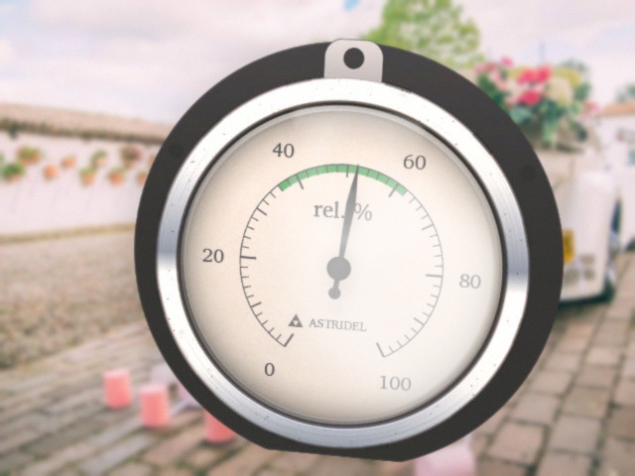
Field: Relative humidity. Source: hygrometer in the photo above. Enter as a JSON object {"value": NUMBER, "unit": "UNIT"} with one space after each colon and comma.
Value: {"value": 52, "unit": "%"}
